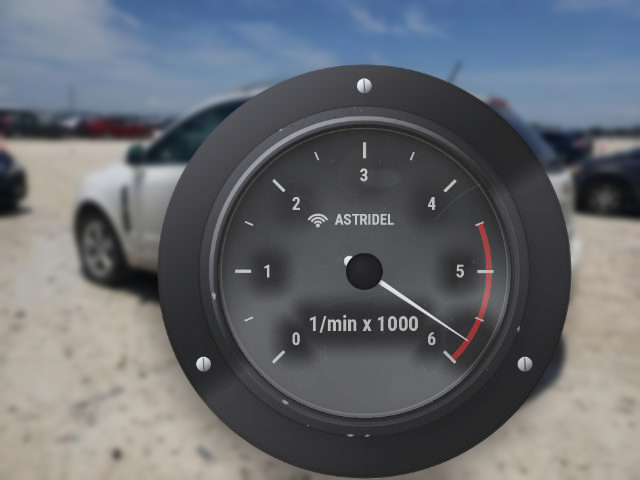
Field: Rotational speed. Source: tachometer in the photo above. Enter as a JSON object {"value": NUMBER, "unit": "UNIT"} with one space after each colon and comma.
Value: {"value": 5750, "unit": "rpm"}
